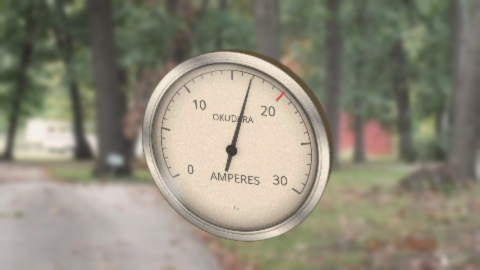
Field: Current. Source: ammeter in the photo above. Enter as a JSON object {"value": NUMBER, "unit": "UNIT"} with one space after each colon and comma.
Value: {"value": 17, "unit": "A"}
